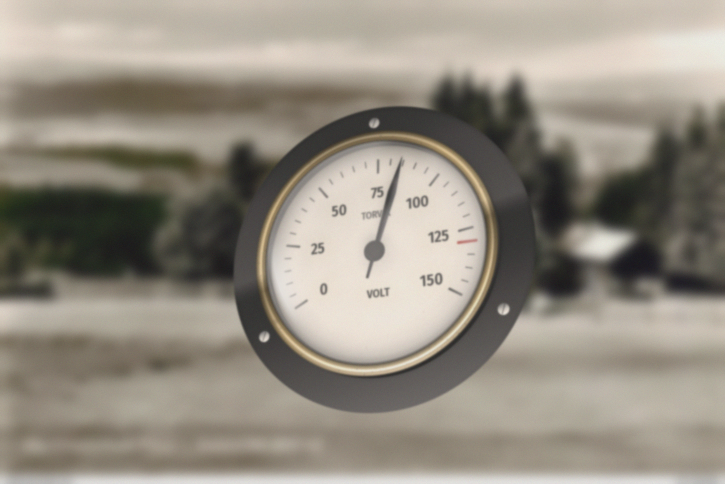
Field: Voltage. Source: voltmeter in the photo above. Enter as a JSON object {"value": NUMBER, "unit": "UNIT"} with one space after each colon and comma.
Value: {"value": 85, "unit": "V"}
